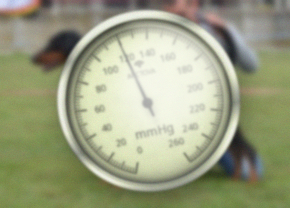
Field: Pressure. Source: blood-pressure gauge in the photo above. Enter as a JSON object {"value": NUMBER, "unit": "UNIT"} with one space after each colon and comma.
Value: {"value": 120, "unit": "mmHg"}
